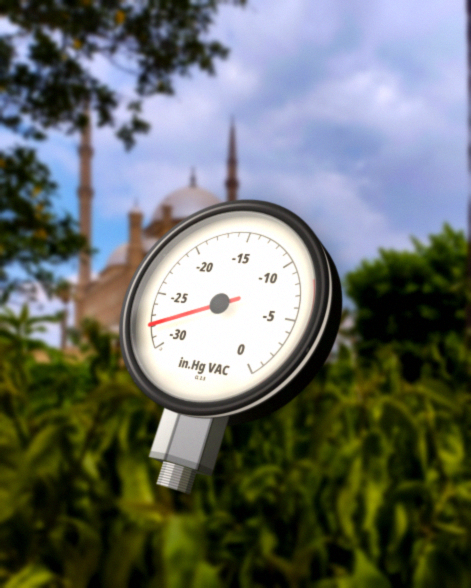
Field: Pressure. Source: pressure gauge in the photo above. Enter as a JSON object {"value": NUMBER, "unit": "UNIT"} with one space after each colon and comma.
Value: {"value": -28, "unit": "inHg"}
